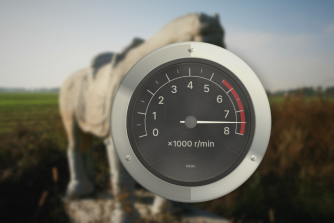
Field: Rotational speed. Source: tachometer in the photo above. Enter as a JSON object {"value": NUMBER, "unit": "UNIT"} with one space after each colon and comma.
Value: {"value": 7500, "unit": "rpm"}
